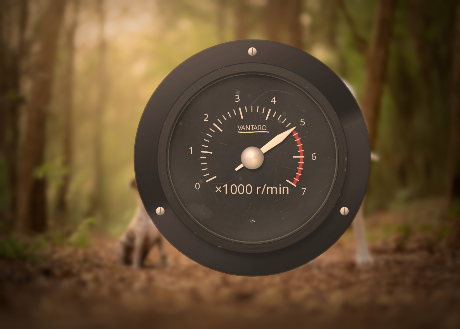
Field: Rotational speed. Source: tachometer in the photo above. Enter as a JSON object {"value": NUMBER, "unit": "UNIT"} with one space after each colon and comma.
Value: {"value": 5000, "unit": "rpm"}
